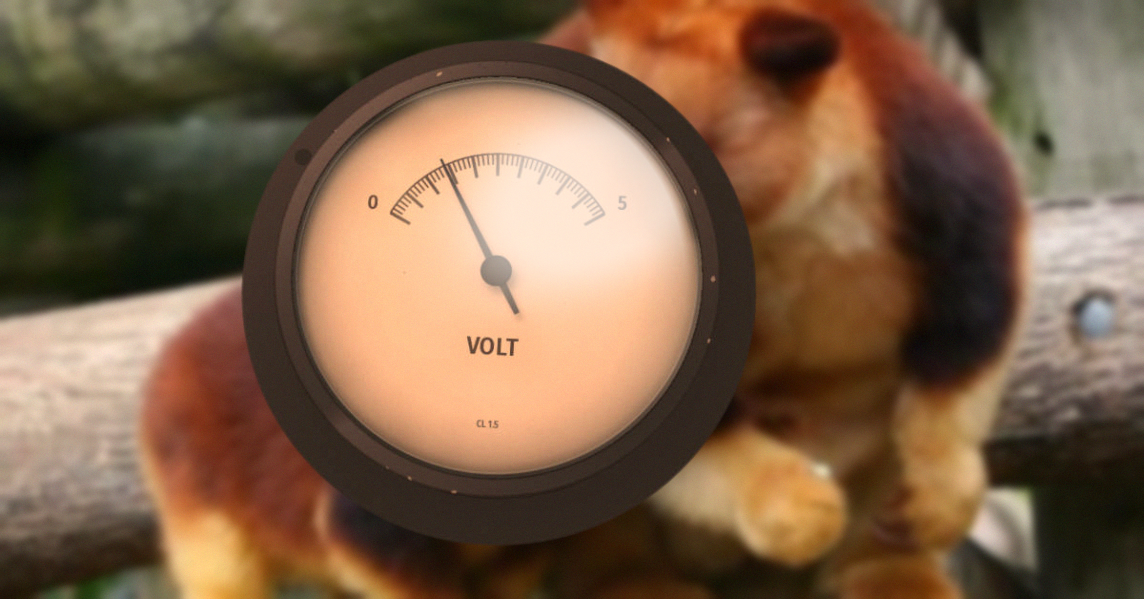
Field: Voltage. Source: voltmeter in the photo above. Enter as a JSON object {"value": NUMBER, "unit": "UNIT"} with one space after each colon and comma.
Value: {"value": 1.4, "unit": "V"}
